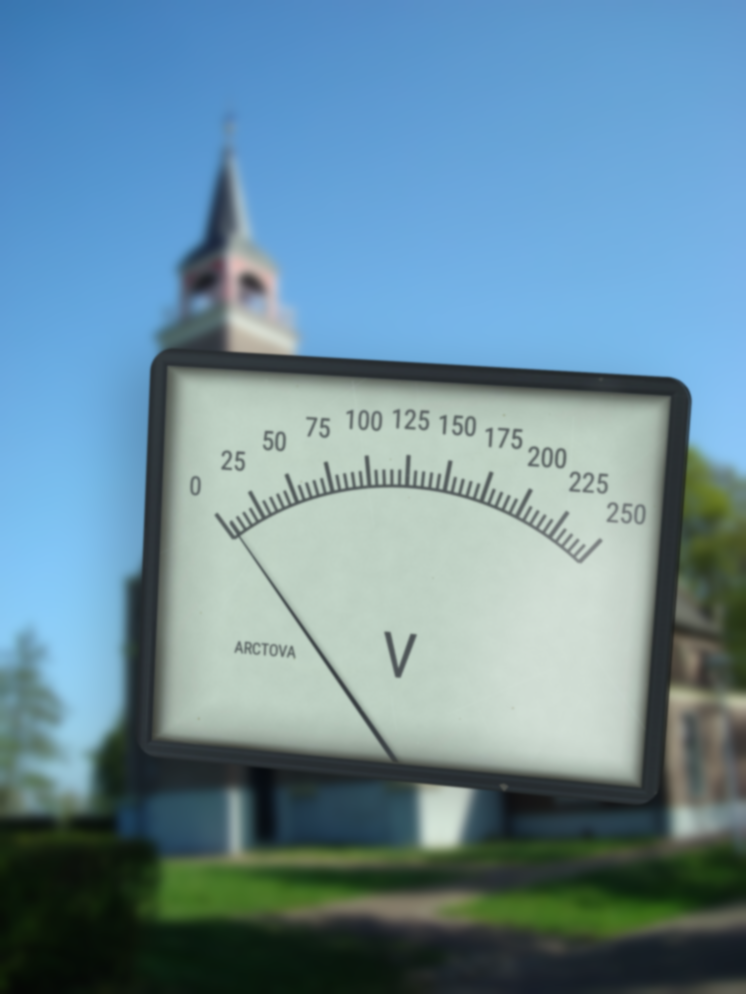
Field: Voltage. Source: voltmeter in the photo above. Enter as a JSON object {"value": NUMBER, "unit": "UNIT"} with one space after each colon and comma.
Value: {"value": 5, "unit": "V"}
